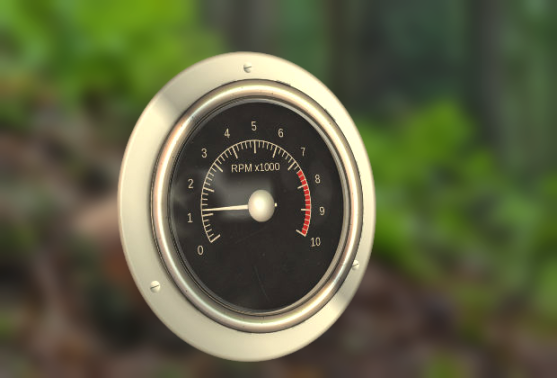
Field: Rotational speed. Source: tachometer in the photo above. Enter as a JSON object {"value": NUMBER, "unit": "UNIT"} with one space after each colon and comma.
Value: {"value": 1200, "unit": "rpm"}
